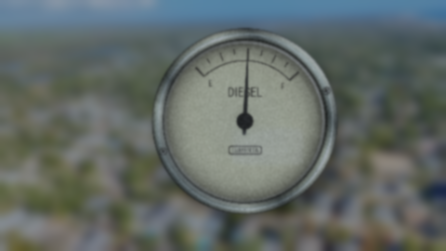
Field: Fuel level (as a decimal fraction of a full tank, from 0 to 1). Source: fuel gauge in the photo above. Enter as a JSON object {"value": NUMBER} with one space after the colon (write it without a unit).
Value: {"value": 0.5}
